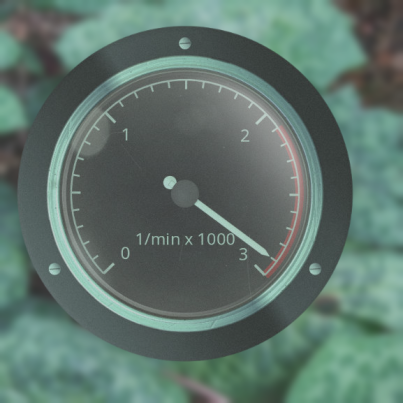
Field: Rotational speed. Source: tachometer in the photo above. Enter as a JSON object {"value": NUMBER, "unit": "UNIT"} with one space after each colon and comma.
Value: {"value": 2900, "unit": "rpm"}
